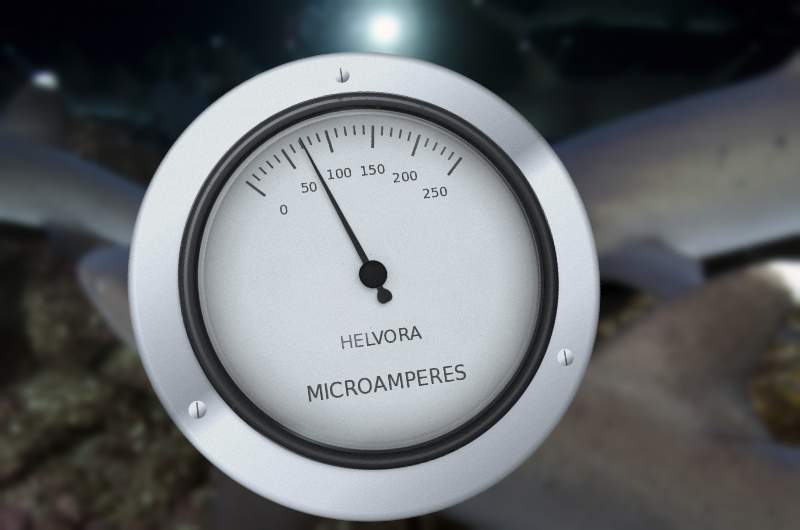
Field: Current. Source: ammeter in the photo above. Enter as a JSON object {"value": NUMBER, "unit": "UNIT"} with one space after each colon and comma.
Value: {"value": 70, "unit": "µA"}
